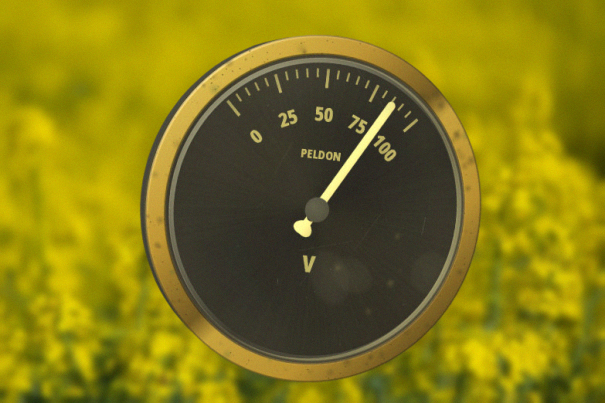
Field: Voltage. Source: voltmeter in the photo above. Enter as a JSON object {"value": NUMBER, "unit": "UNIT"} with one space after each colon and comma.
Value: {"value": 85, "unit": "V"}
